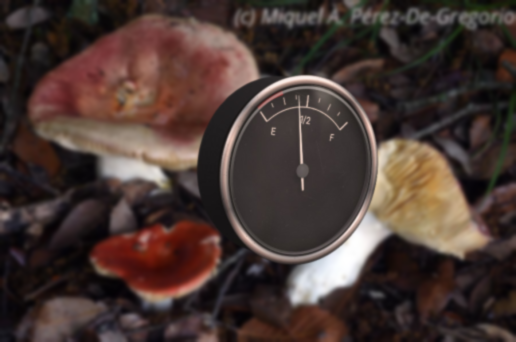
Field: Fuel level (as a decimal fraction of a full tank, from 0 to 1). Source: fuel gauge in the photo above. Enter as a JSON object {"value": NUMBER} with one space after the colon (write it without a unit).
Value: {"value": 0.375}
